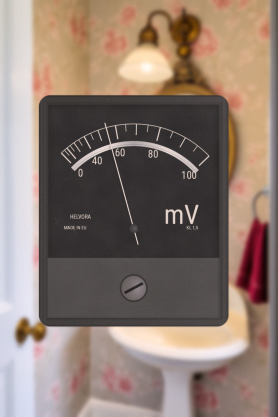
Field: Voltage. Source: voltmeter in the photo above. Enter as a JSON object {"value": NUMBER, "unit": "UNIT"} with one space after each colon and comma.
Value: {"value": 55, "unit": "mV"}
